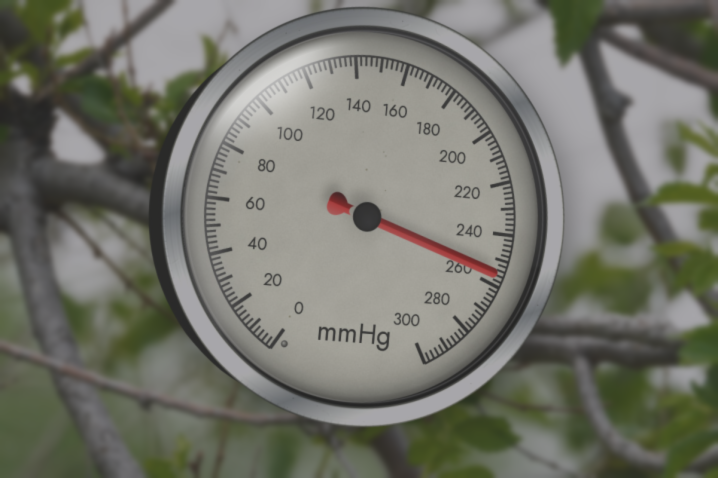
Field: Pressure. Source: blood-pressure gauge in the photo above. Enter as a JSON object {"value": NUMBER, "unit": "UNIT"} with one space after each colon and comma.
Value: {"value": 256, "unit": "mmHg"}
